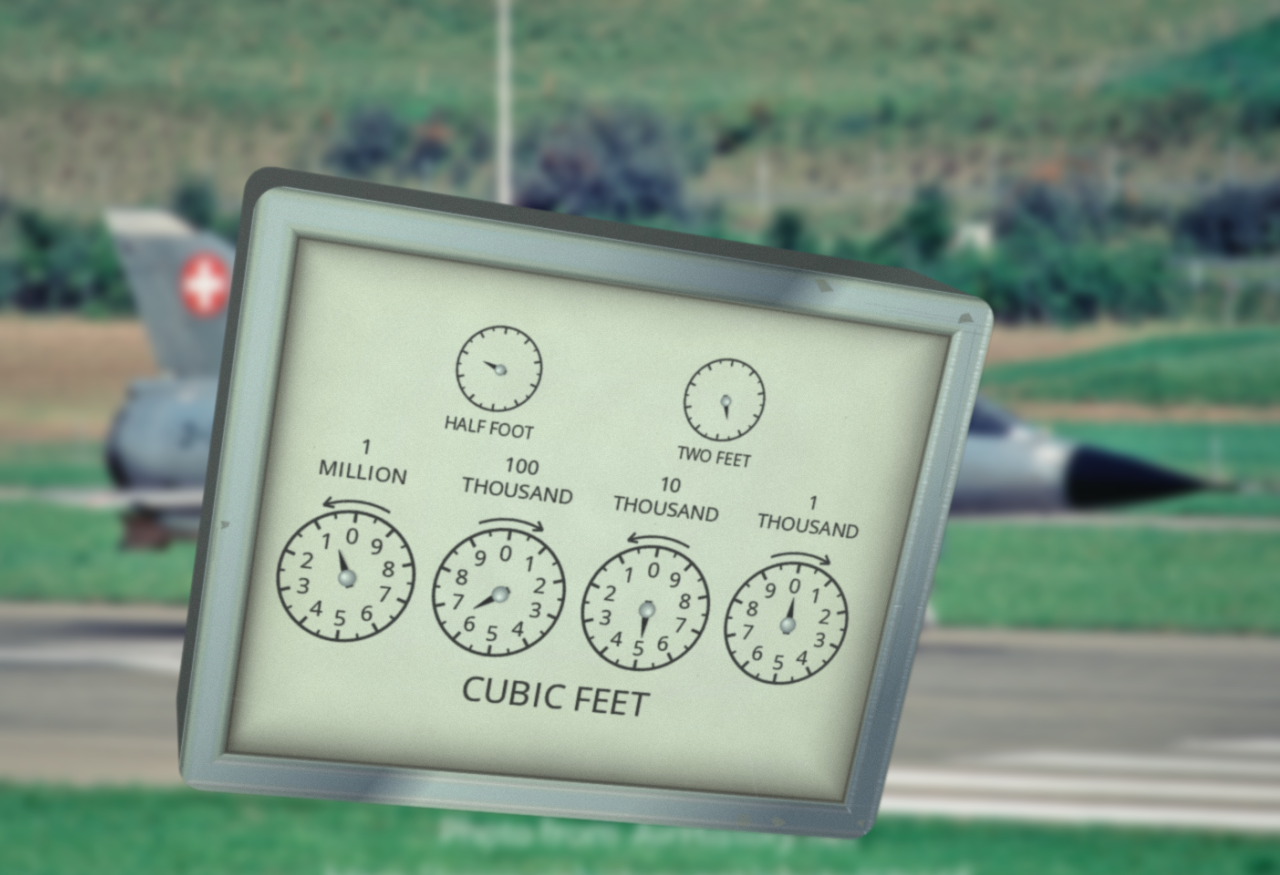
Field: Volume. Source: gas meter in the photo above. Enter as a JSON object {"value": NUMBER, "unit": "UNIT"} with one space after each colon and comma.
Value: {"value": 65000, "unit": "ft³"}
